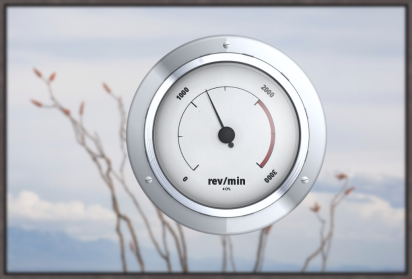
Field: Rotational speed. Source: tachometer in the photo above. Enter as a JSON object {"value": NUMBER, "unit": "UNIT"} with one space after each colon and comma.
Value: {"value": 1250, "unit": "rpm"}
